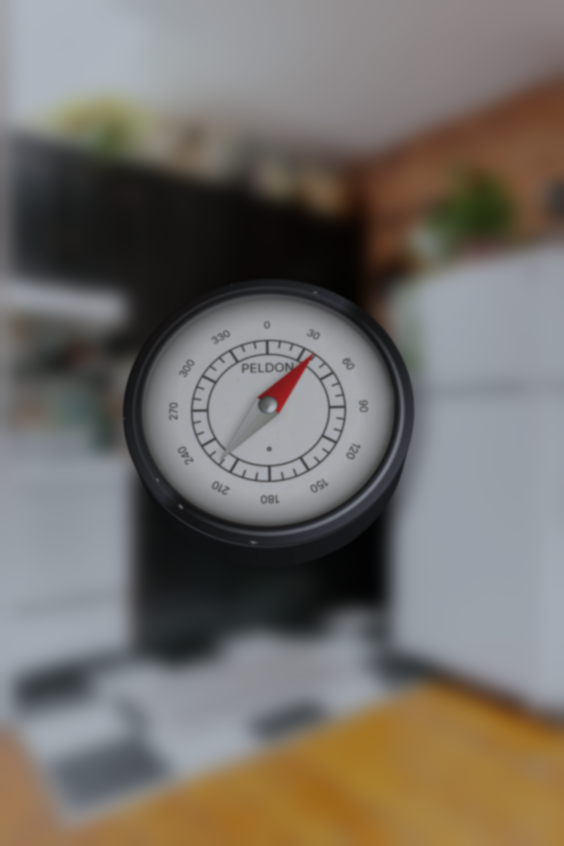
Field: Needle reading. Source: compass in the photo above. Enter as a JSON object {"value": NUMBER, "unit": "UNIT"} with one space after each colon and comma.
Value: {"value": 40, "unit": "°"}
